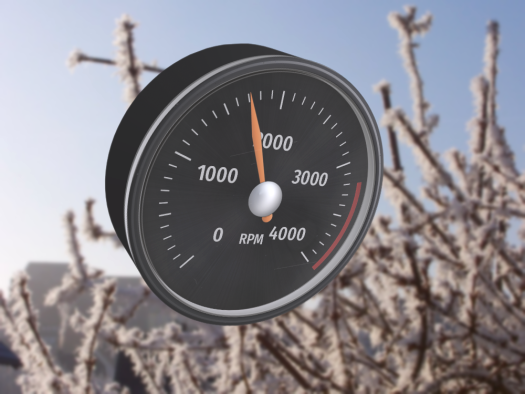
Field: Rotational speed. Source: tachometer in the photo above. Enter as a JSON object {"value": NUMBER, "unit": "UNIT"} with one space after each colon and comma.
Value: {"value": 1700, "unit": "rpm"}
